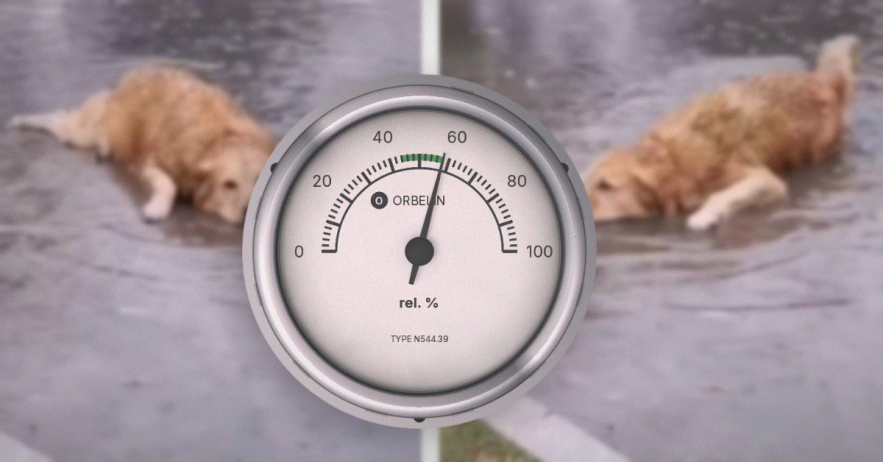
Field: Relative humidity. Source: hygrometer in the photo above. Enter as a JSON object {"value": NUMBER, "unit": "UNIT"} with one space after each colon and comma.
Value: {"value": 58, "unit": "%"}
